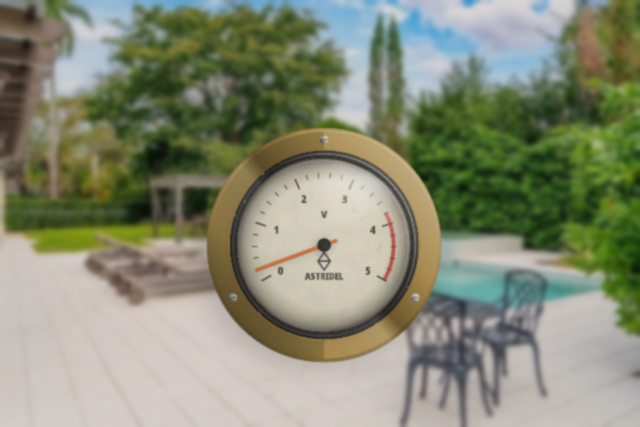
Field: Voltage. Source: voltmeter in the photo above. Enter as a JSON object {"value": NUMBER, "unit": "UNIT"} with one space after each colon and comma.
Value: {"value": 0.2, "unit": "V"}
